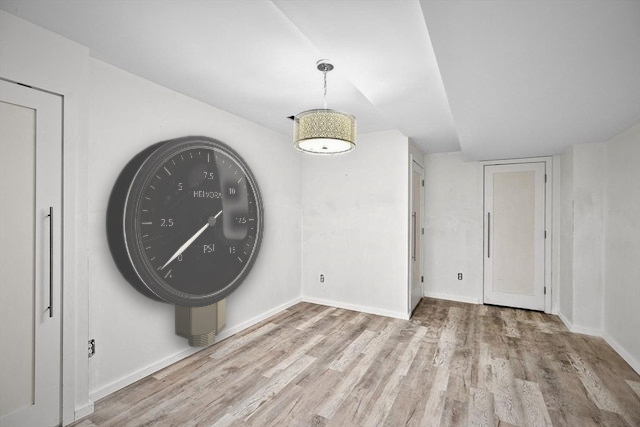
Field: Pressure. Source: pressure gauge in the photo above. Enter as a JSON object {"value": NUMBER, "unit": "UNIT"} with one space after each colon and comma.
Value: {"value": 0.5, "unit": "psi"}
